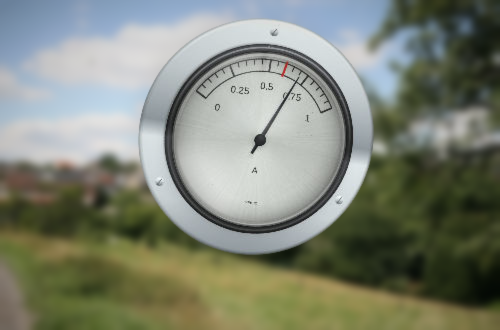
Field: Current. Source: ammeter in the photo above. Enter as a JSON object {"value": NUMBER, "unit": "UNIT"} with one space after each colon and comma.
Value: {"value": 0.7, "unit": "A"}
